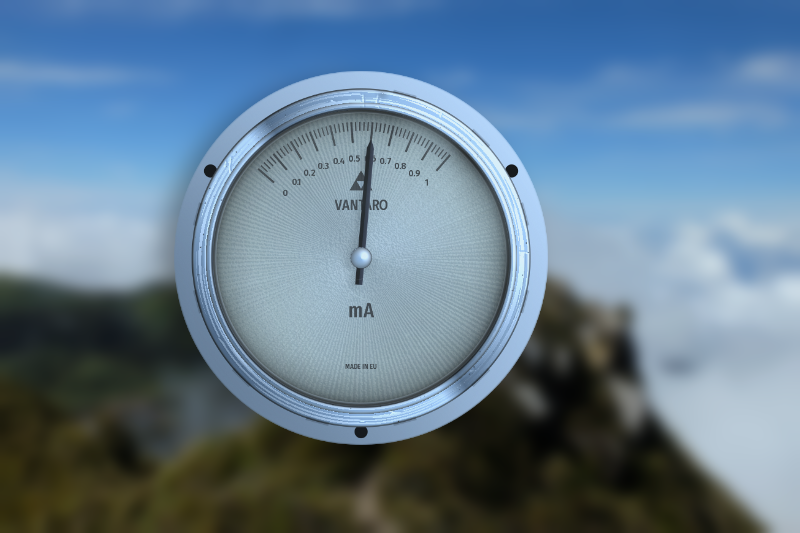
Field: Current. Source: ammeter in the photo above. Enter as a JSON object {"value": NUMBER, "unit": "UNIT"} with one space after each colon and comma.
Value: {"value": 0.6, "unit": "mA"}
